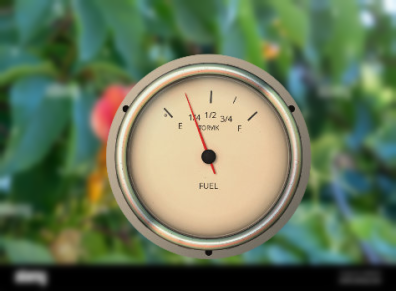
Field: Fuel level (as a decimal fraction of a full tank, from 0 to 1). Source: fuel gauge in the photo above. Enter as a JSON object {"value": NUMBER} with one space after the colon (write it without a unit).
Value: {"value": 0.25}
